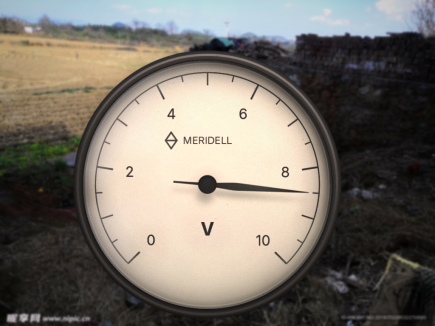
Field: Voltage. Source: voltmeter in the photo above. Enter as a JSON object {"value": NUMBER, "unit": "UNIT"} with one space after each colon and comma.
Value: {"value": 8.5, "unit": "V"}
